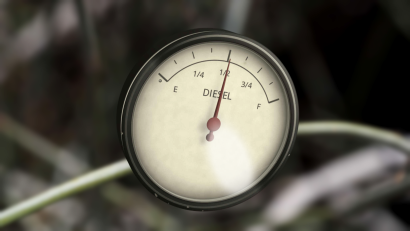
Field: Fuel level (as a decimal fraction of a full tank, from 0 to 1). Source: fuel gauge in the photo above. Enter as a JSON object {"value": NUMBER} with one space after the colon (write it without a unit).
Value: {"value": 0.5}
